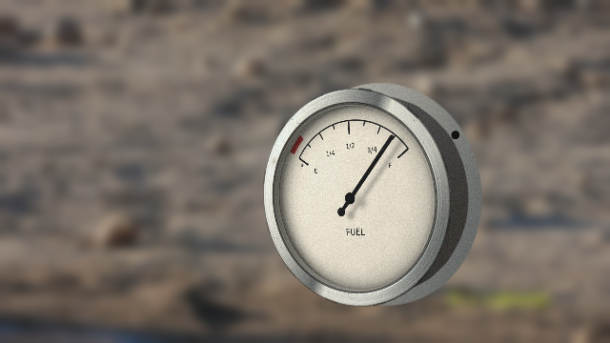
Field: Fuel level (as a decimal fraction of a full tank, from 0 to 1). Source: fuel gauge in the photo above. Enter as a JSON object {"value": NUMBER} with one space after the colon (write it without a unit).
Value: {"value": 0.875}
